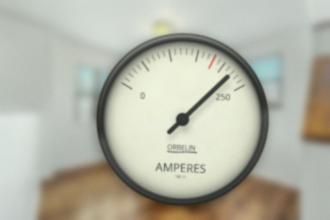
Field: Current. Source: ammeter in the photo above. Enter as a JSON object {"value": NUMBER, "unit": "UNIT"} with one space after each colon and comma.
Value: {"value": 220, "unit": "A"}
